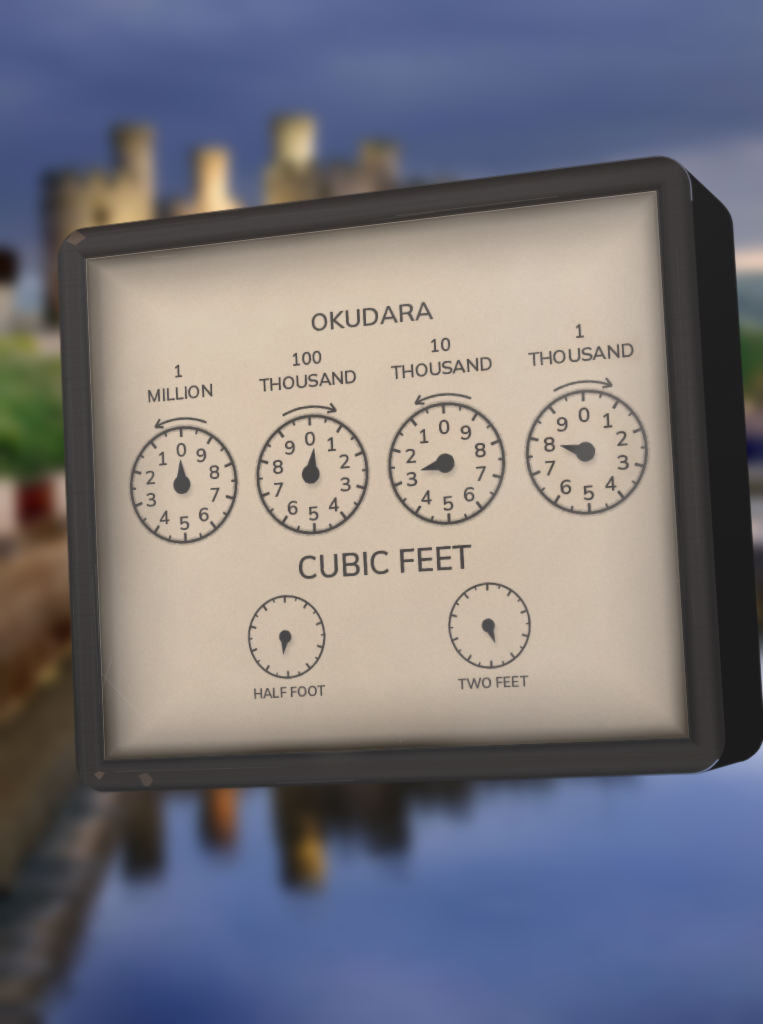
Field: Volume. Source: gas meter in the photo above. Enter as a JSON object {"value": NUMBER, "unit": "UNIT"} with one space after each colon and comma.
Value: {"value": 2800, "unit": "ft³"}
